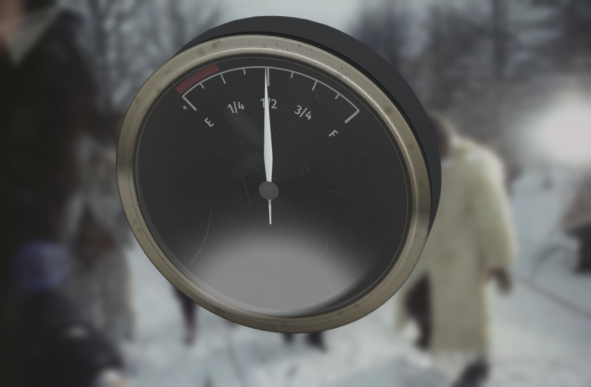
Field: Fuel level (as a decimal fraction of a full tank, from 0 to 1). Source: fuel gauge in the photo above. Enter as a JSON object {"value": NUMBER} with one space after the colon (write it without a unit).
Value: {"value": 0.5}
